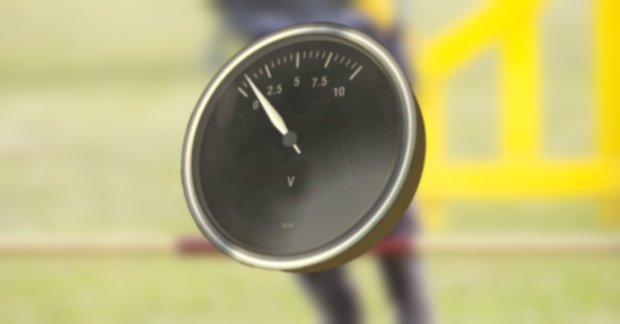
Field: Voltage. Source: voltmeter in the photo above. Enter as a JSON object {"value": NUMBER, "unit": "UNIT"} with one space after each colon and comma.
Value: {"value": 1, "unit": "V"}
